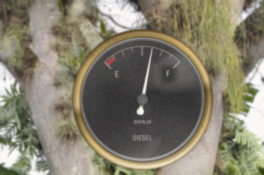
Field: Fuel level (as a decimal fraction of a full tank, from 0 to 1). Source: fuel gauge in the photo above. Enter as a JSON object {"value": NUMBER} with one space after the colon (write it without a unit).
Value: {"value": 0.625}
